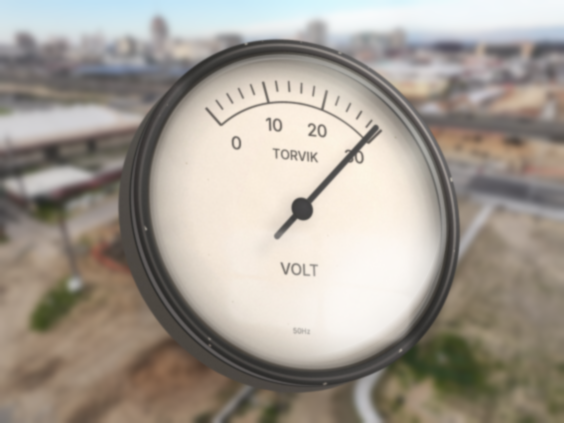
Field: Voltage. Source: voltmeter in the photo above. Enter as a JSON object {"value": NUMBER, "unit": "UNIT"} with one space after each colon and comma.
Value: {"value": 29, "unit": "V"}
